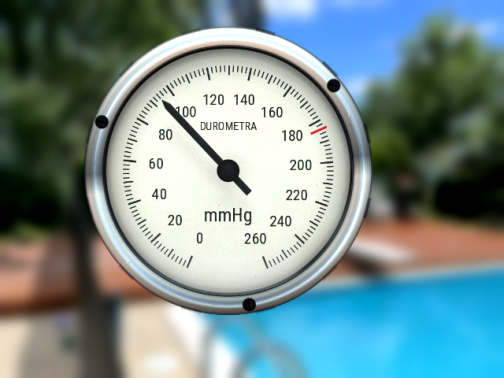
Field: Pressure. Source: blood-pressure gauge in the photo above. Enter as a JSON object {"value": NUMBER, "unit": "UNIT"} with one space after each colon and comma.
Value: {"value": 94, "unit": "mmHg"}
